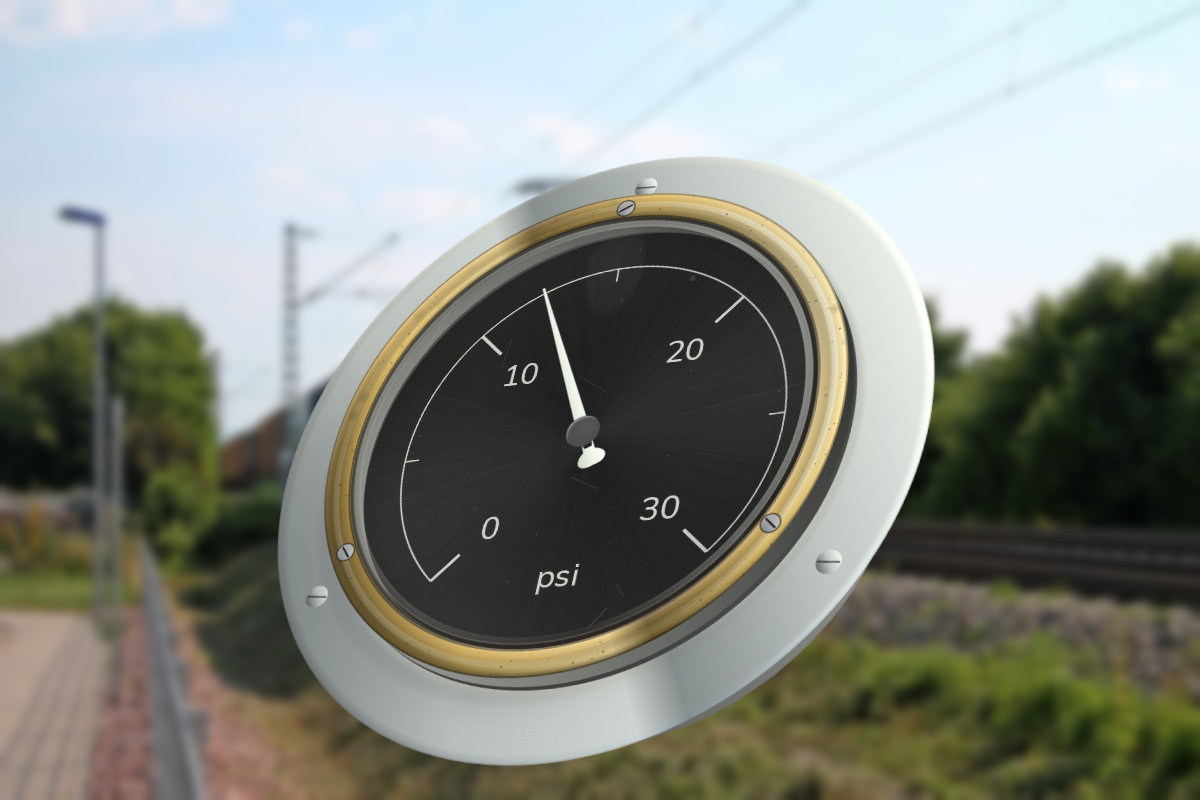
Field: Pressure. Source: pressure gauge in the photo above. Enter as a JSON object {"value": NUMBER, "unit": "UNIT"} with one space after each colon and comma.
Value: {"value": 12.5, "unit": "psi"}
